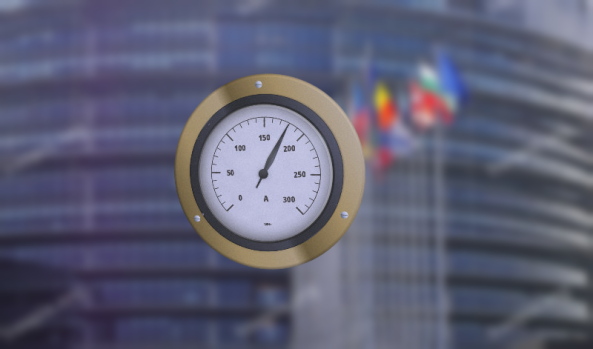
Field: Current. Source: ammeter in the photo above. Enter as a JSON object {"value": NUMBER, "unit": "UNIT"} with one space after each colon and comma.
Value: {"value": 180, "unit": "A"}
